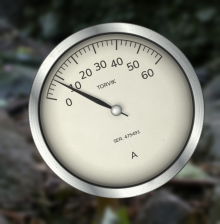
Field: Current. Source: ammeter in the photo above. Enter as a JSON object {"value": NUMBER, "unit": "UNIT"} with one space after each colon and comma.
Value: {"value": 8, "unit": "A"}
